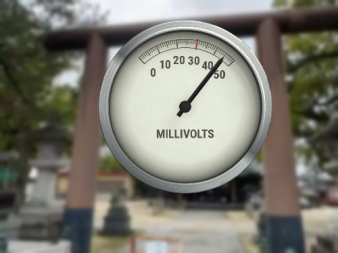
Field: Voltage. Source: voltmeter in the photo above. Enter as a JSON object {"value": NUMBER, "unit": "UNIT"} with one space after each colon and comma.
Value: {"value": 45, "unit": "mV"}
